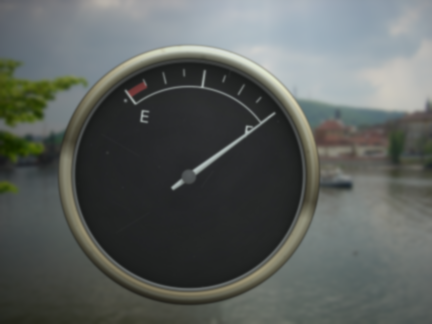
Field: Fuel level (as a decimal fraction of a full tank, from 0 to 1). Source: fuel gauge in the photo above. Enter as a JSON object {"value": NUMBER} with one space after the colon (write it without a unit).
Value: {"value": 1}
